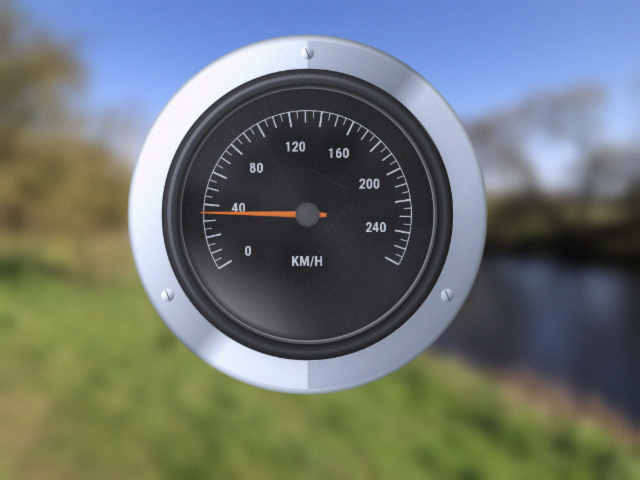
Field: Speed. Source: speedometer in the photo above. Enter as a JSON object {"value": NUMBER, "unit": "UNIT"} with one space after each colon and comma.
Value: {"value": 35, "unit": "km/h"}
